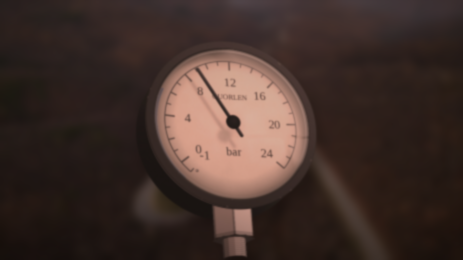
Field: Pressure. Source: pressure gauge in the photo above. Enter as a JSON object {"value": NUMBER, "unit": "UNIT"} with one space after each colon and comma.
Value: {"value": 9, "unit": "bar"}
